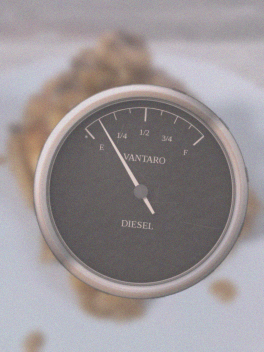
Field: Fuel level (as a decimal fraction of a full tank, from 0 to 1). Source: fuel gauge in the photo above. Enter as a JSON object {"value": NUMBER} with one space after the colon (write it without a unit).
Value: {"value": 0.125}
